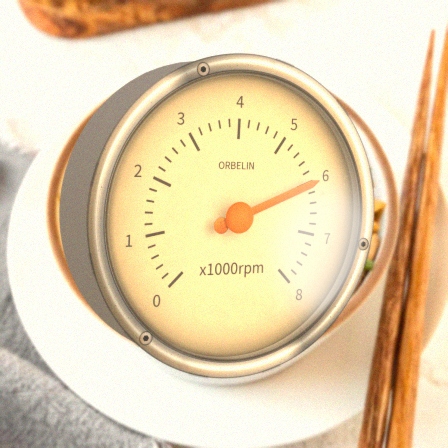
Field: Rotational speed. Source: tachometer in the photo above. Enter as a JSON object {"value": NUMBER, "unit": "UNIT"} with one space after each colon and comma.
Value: {"value": 6000, "unit": "rpm"}
